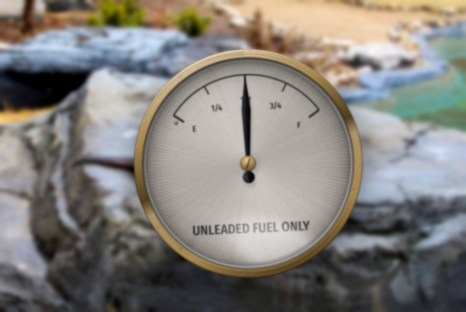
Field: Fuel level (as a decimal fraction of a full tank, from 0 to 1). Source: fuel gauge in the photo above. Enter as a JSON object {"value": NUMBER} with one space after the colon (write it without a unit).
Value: {"value": 0.5}
